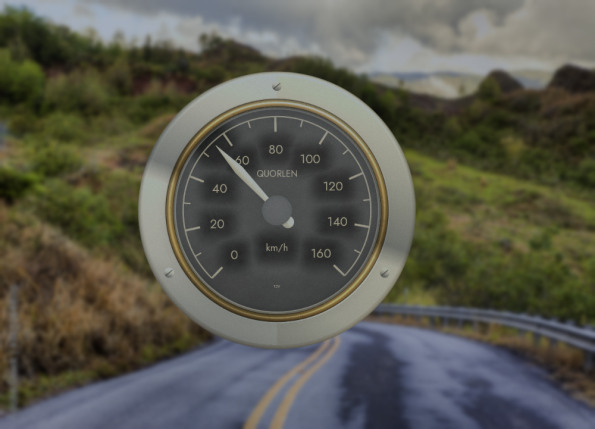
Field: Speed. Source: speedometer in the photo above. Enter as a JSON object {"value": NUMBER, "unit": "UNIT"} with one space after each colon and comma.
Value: {"value": 55, "unit": "km/h"}
